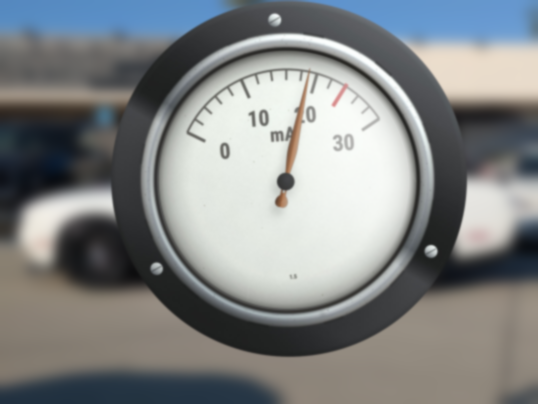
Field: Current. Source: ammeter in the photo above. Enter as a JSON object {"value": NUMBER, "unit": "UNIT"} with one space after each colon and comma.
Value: {"value": 19, "unit": "mA"}
